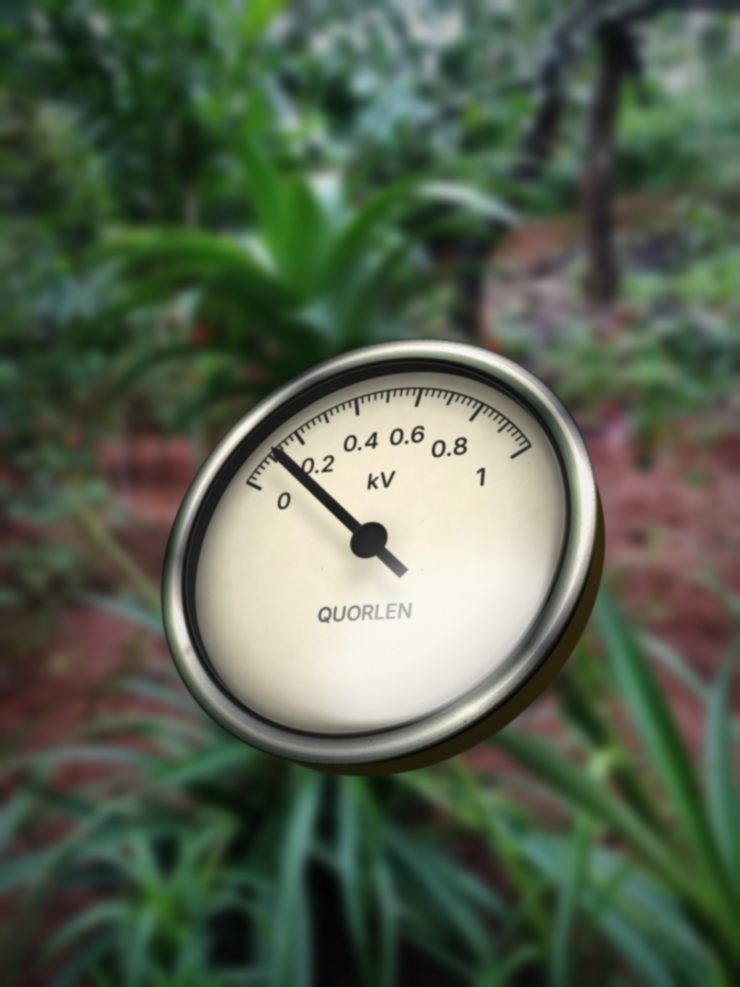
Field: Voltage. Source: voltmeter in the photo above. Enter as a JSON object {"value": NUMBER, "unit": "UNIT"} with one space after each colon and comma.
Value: {"value": 0.12, "unit": "kV"}
